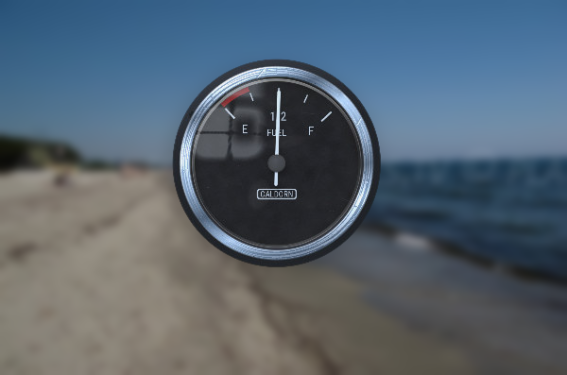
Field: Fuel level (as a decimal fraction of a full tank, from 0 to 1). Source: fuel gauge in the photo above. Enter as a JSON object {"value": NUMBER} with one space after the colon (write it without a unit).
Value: {"value": 0.5}
